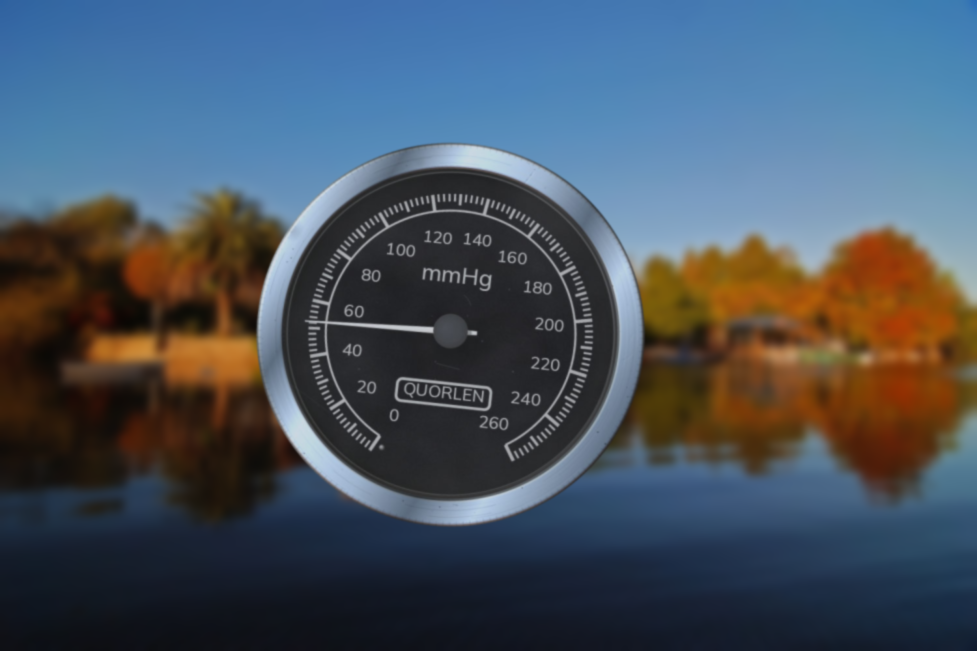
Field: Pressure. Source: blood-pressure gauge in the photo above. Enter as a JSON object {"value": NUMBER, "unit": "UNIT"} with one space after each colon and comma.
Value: {"value": 52, "unit": "mmHg"}
